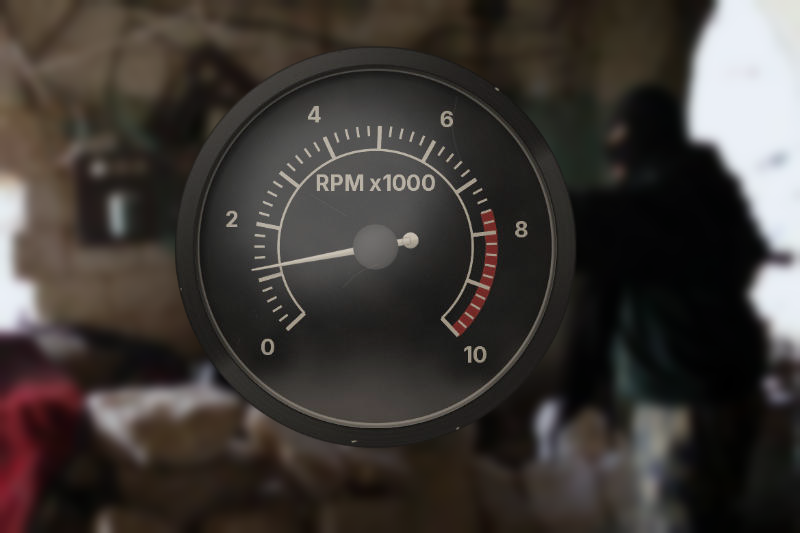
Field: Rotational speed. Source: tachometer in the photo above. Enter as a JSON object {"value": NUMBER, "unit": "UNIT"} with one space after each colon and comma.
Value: {"value": 1200, "unit": "rpm"}
